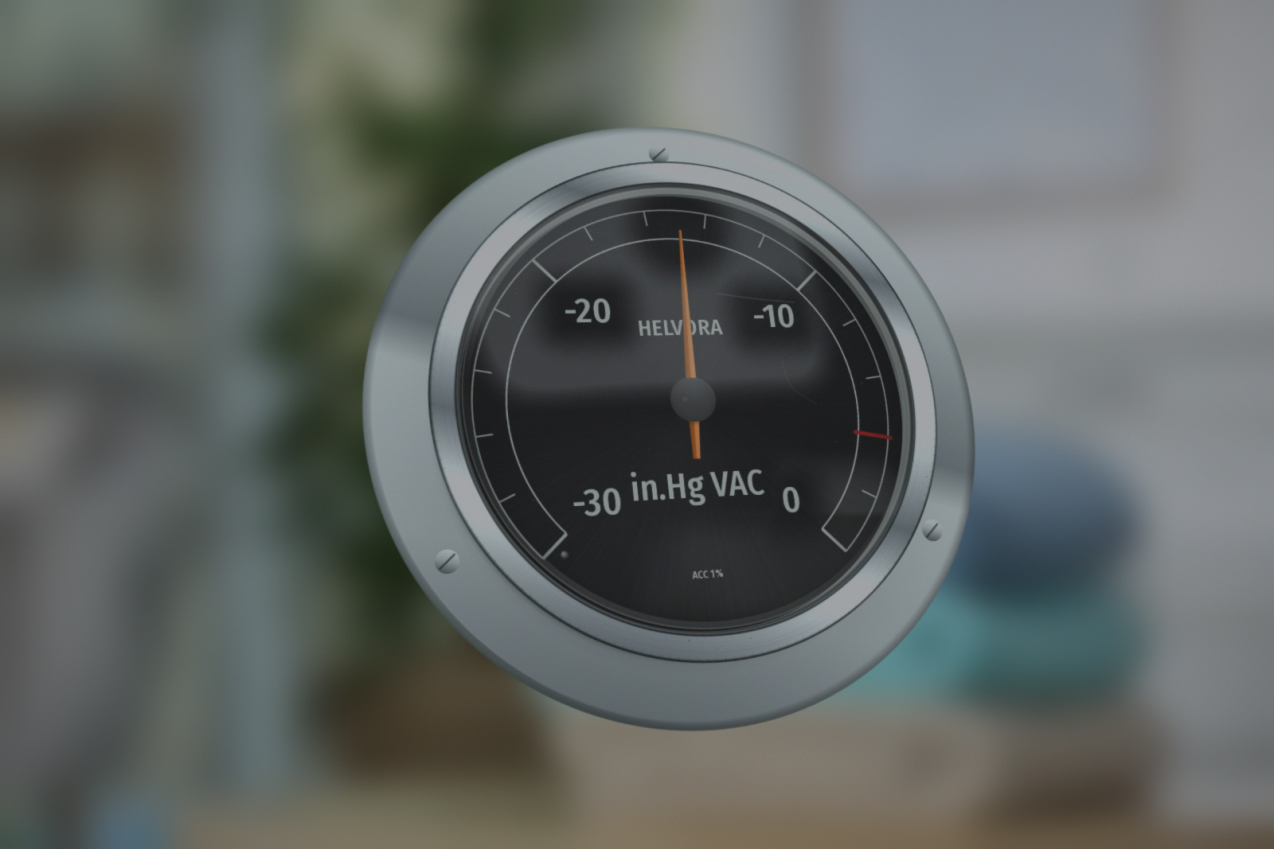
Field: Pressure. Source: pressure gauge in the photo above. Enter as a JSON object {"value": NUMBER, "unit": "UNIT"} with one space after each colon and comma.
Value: {"value": -15, "unit": "inHg"}
